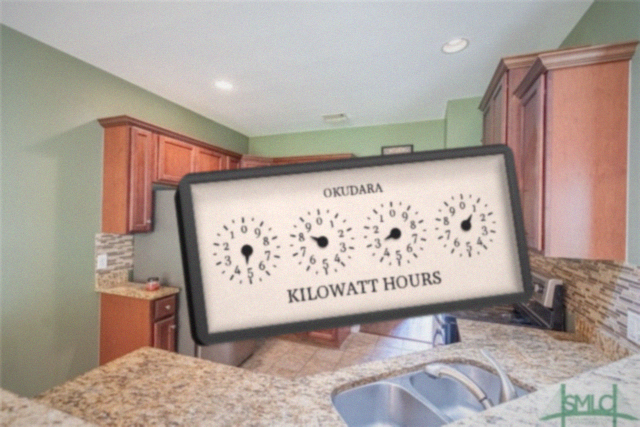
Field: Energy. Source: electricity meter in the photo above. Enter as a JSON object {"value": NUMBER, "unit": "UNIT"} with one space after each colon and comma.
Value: {"value": 4831, "unit": "kWh"}
